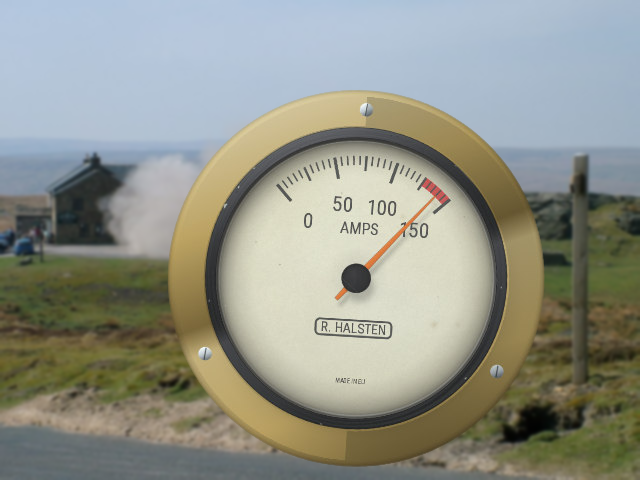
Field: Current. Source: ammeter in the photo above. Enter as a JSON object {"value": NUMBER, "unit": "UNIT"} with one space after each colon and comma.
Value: {"value": 140, "unit": "A"}
